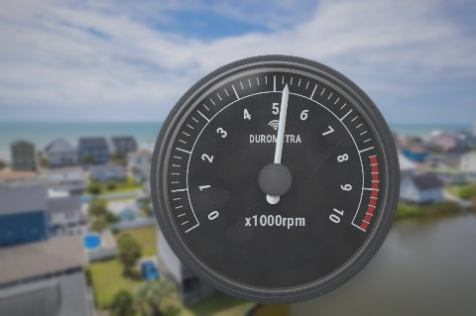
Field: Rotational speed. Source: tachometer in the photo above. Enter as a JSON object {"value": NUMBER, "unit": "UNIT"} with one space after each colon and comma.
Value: {"value": 5300, "unit": "rpm"}
